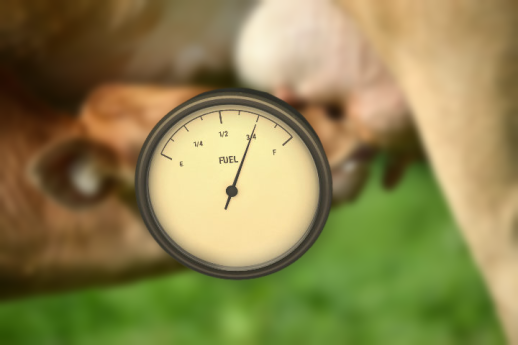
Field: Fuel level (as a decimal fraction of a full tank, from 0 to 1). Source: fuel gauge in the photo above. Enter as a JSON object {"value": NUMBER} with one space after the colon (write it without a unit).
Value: {"value": 0.75}
